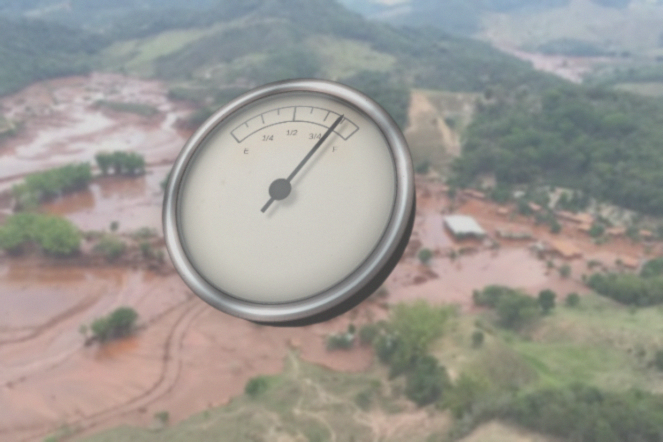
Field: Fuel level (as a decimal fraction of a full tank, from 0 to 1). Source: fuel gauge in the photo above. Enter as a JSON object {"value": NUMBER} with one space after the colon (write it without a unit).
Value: {"value": 0.875}
